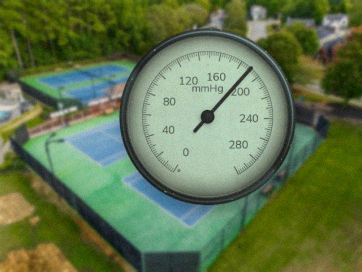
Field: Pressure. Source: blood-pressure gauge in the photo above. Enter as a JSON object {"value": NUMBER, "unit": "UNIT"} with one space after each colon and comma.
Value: {"value": 190, "unit": "mmHg"}
